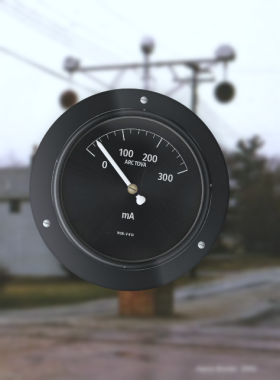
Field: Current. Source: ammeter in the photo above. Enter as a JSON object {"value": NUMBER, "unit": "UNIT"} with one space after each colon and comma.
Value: {"value": 30, "unit": "mA"}
